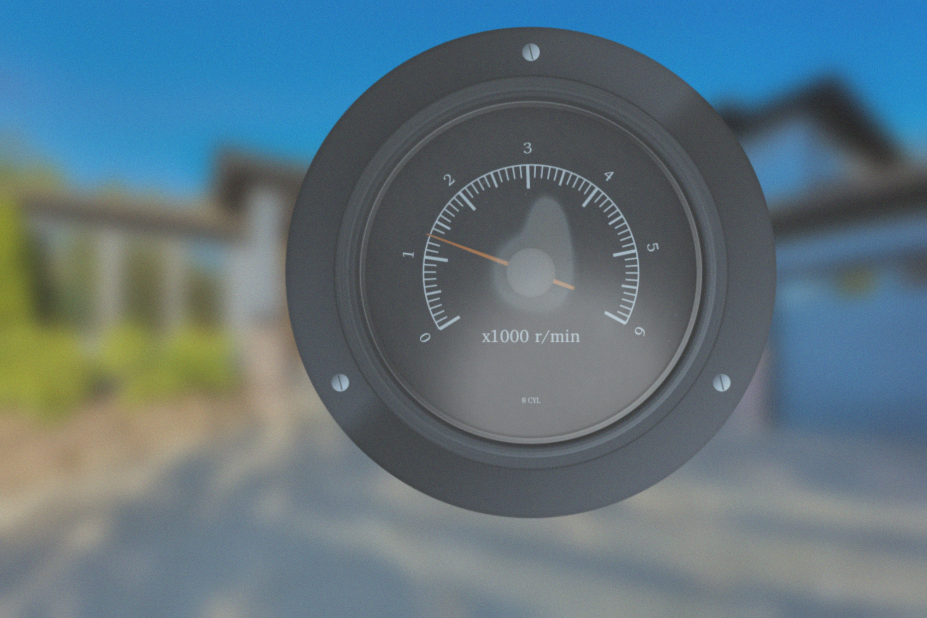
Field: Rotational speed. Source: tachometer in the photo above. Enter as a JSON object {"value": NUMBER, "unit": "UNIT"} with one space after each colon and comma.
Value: {"value": 1300, "unit": "rpm"}
